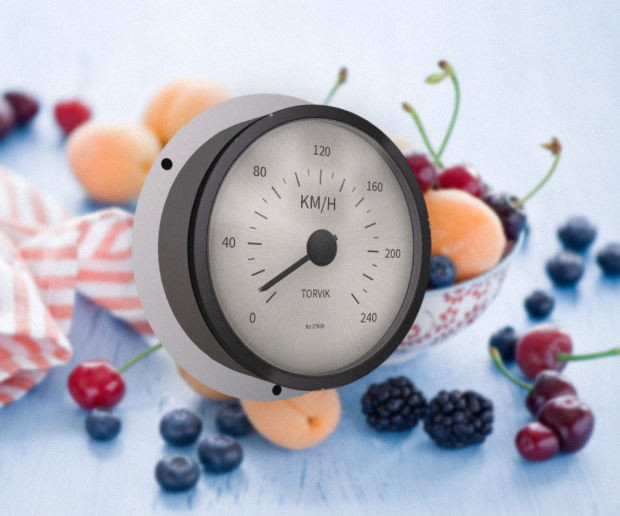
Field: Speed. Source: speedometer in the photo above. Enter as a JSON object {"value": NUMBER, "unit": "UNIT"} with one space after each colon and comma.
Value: {"value": 10, "unit": "km/h"}
